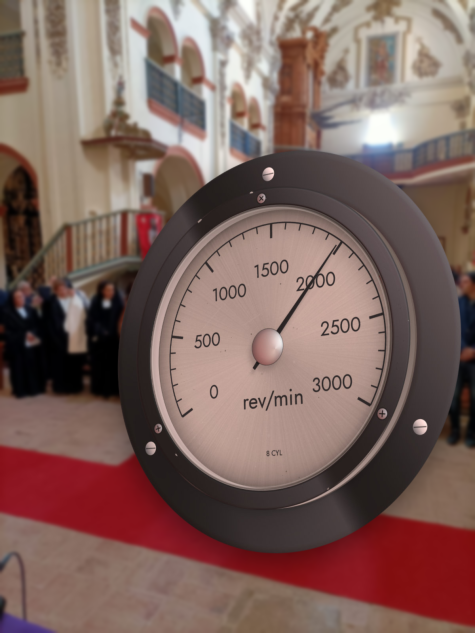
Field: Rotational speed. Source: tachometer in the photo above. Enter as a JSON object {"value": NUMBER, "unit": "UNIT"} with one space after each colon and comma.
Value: {"value": 2000, "unit": "rpm"}
